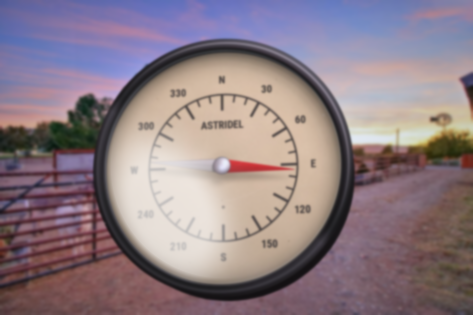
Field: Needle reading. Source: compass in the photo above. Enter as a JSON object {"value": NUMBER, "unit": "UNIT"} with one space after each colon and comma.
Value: {"value": 95, "unit": "°"}
